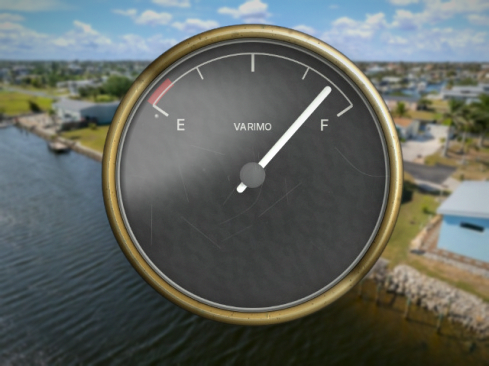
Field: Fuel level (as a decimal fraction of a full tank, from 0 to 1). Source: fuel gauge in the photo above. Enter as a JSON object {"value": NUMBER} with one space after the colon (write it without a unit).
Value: {"value": 0.875}
